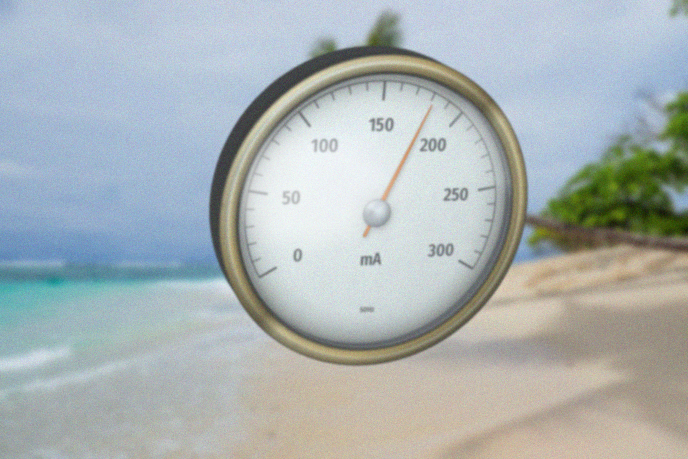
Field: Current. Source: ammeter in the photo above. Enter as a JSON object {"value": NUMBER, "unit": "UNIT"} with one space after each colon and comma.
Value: {"value": 180, "unit": "mA"}
